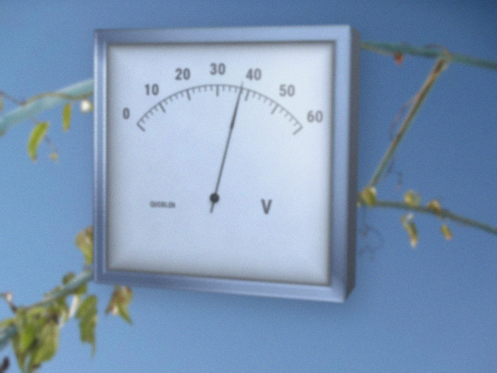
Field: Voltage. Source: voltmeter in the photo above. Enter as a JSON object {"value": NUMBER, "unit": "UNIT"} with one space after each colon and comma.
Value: {"value": 38, "unit": "V"}
